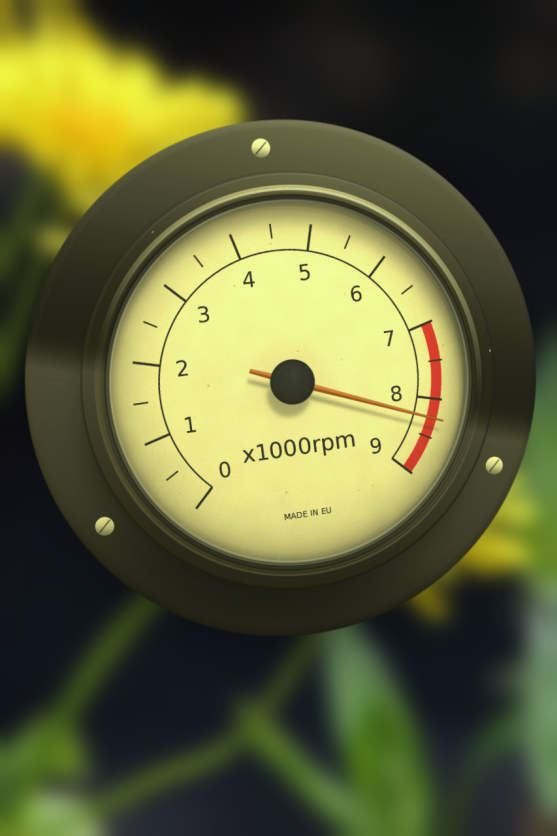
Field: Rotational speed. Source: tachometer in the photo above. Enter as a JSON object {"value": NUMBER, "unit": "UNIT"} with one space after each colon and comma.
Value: {"value": 8250, "unit": "rpm"}
